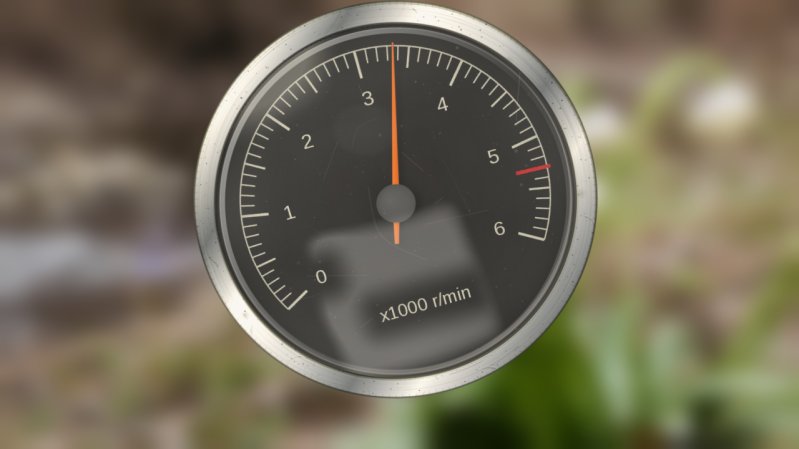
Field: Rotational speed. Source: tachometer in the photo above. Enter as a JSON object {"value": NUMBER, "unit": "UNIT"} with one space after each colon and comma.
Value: {"value": 3350, "unit": "rpm"}
